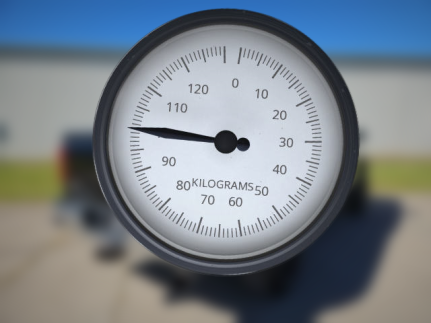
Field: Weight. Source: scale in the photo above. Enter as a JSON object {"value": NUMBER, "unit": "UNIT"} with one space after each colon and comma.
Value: {"value": 100, "unit": "kg"}
